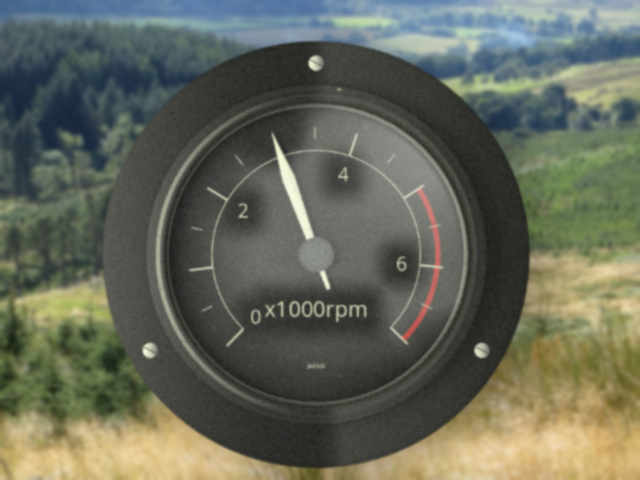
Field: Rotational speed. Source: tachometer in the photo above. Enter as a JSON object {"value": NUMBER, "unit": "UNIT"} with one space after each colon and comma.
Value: {"value": 3000, "unit": "rpm"}
